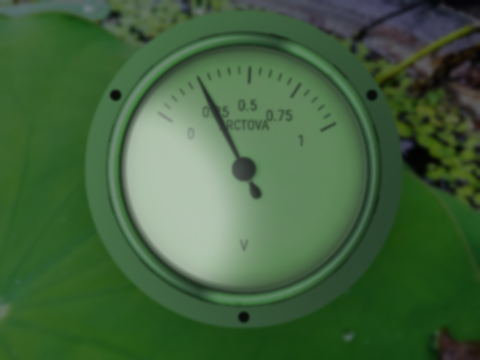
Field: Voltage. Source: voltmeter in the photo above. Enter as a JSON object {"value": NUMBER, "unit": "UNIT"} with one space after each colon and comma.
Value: {"value": 0.25, "unit": "V"}
